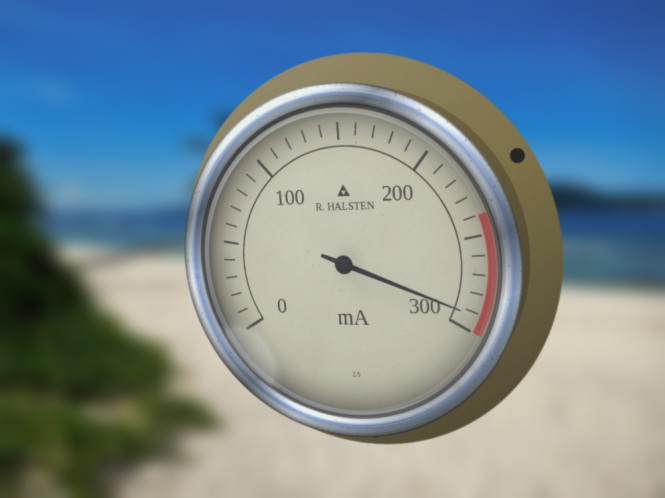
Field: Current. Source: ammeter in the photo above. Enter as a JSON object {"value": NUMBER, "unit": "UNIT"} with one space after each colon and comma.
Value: {"value": 290, "unit": "mA"}
